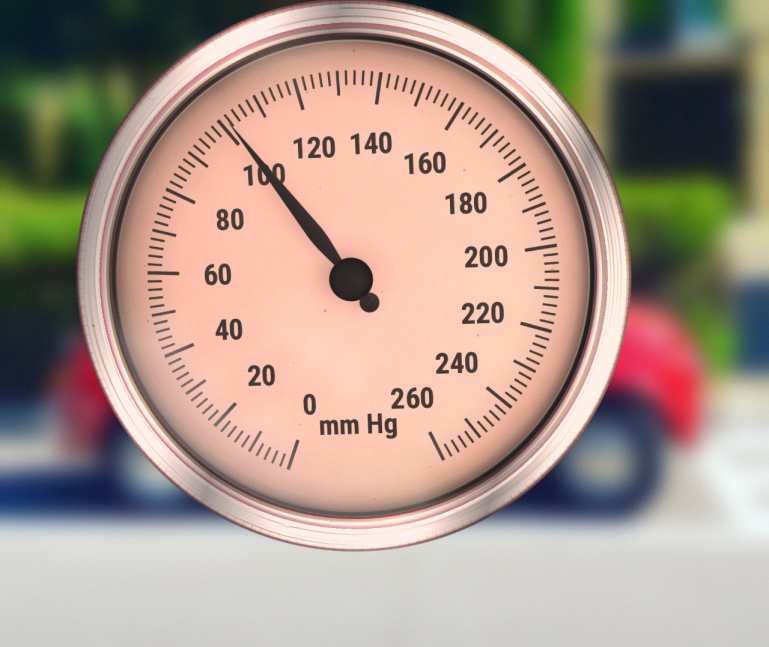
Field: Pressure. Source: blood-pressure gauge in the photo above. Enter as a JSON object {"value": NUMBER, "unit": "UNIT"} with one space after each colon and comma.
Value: {"value": 102, "unit": "mmHg"}
